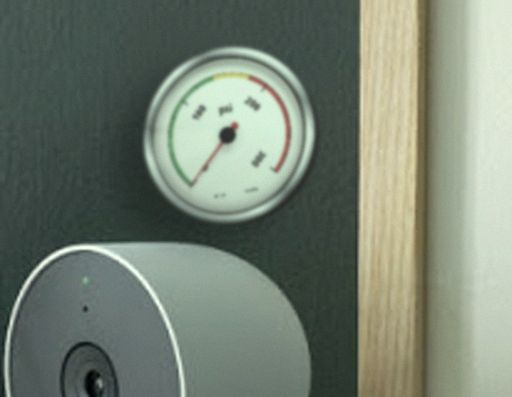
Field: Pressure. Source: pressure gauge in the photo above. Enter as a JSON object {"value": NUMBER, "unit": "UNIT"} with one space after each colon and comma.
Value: {"value": 0, "unit": "psi"}
